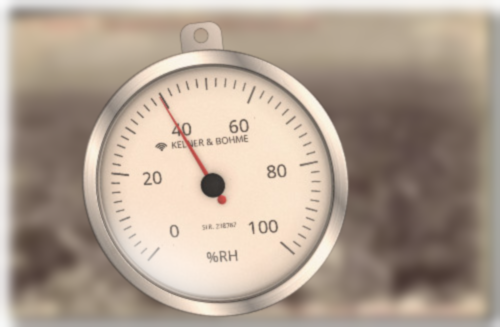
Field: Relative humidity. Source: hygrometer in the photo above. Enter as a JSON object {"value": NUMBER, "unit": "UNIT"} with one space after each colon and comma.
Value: {"value": 40, "unit": "%"}
